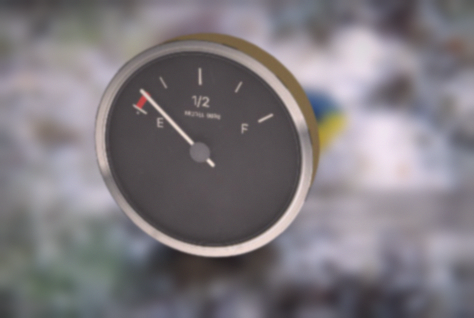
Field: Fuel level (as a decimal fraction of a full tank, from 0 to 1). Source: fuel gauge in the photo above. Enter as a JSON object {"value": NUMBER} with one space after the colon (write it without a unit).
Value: {"value": 0.125}
